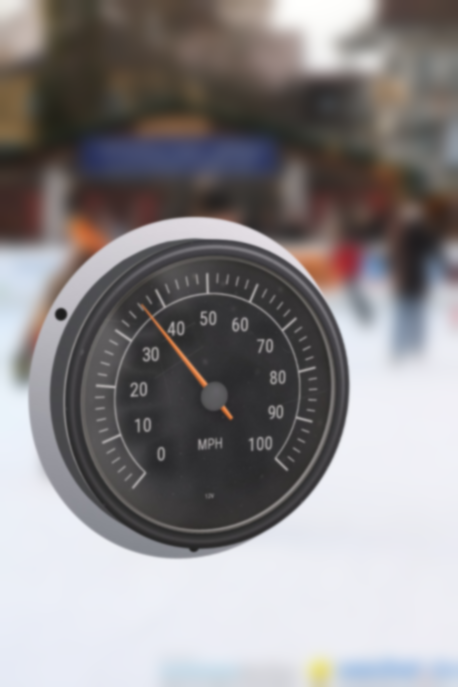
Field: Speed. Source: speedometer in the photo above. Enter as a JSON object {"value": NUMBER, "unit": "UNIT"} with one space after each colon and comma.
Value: {"value": 36, "unit": "mph"}
